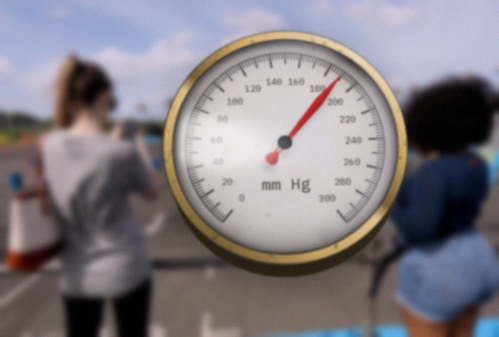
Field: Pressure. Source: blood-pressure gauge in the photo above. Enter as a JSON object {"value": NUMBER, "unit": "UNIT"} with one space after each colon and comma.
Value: {"value": 190, "unit": "mmHg"}
